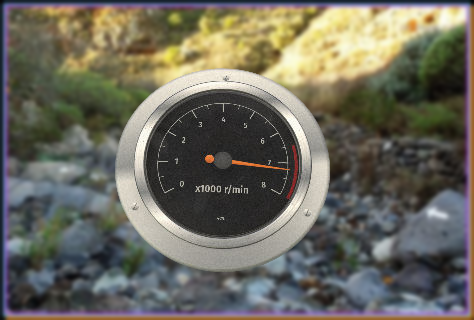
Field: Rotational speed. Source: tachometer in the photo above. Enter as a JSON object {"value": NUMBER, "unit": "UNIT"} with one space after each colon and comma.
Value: {"value": 7250, "unit": "rpm"}
